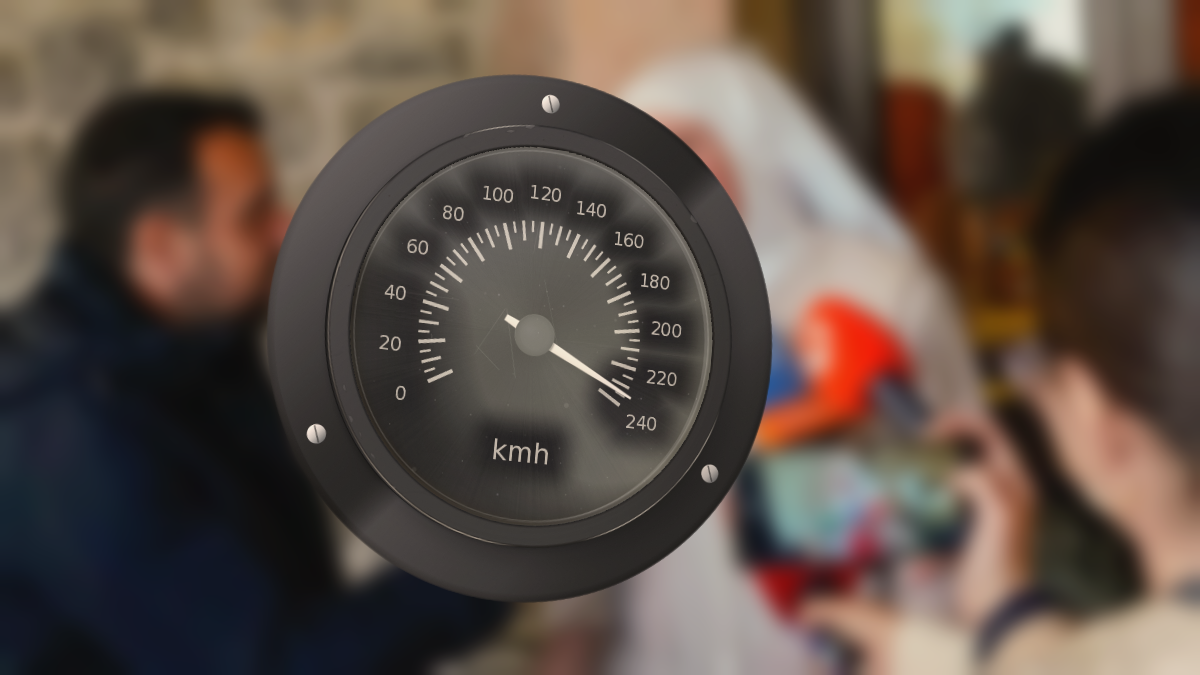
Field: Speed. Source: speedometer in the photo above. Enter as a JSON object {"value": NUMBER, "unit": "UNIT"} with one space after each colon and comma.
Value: {"value": 235, "unit": "km/h"}
